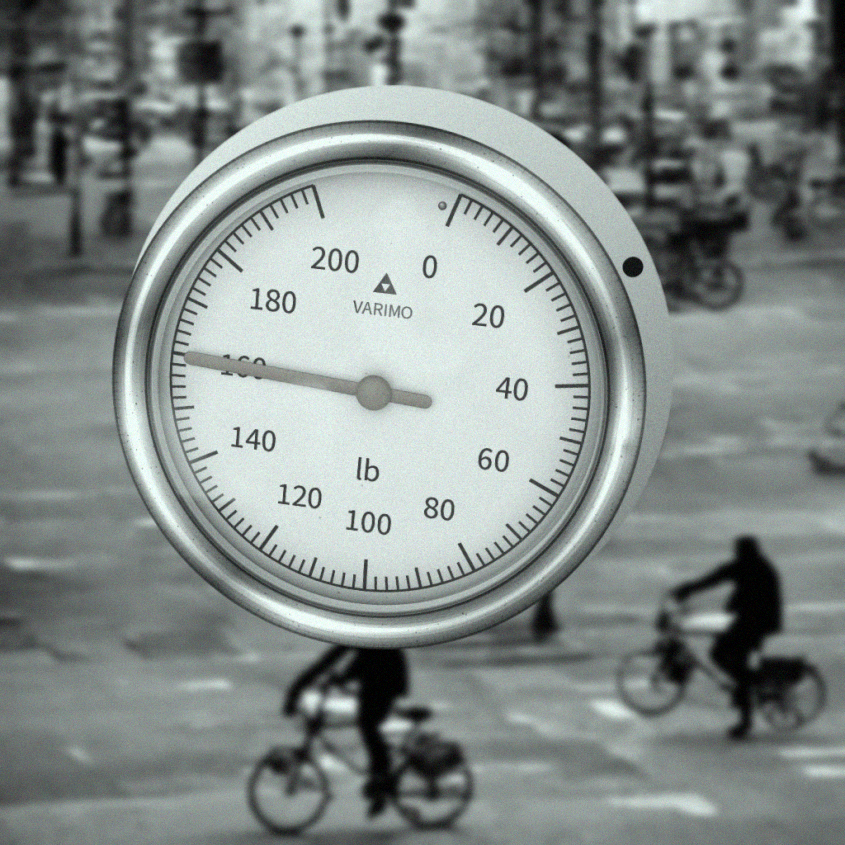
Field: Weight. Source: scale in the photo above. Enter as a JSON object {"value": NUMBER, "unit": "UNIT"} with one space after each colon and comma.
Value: {"value": 160, "unit": "lb"}
